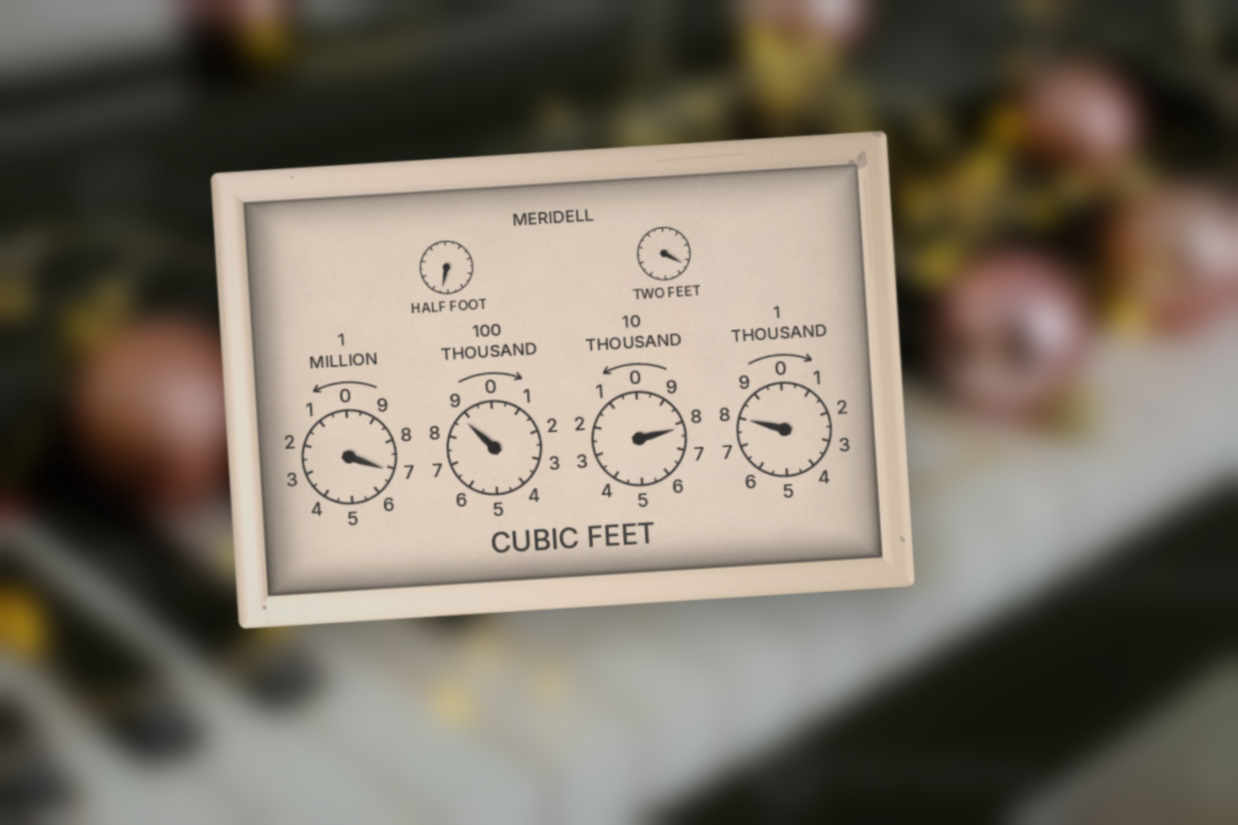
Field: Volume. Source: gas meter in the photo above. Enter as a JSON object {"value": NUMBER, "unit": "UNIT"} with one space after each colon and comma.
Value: {"value": 687800, "unit": "ft³"}
